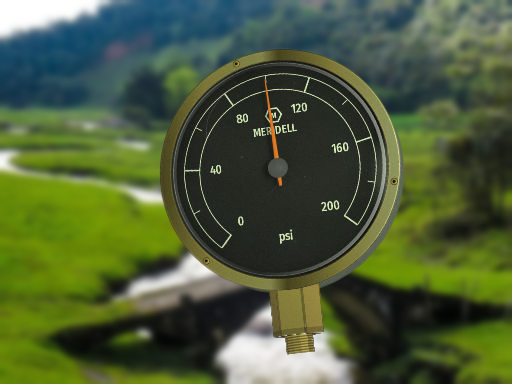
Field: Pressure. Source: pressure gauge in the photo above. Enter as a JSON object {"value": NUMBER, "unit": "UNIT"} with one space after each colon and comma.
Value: {"value": 100, "unit": "psi"}
